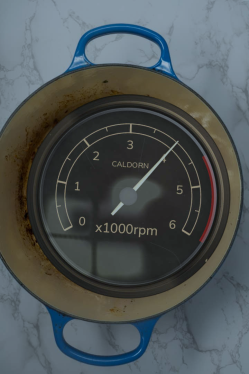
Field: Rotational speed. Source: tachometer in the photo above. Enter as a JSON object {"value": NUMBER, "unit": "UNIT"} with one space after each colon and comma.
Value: {"value": 4000, "unit": "rpm"}
